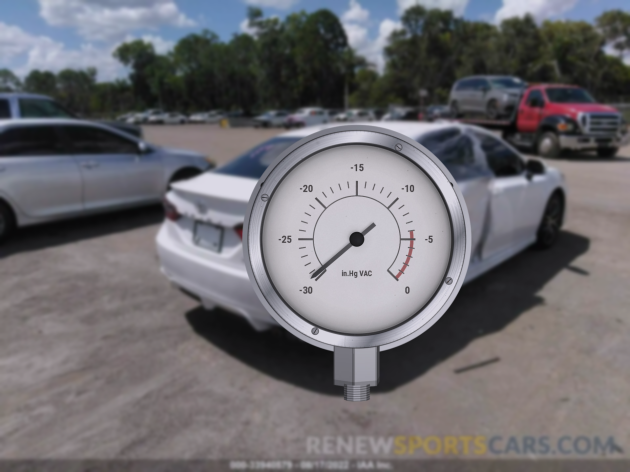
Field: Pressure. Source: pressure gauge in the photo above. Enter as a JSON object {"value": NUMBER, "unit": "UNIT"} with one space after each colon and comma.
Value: {"value": -29.5, "unit": "inHg"}
